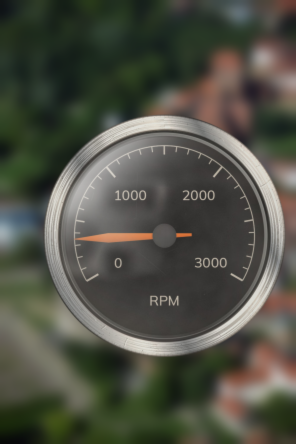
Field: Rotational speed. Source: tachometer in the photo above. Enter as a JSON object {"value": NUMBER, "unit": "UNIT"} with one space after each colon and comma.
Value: {"value": 350, "unit": "rpm"}
